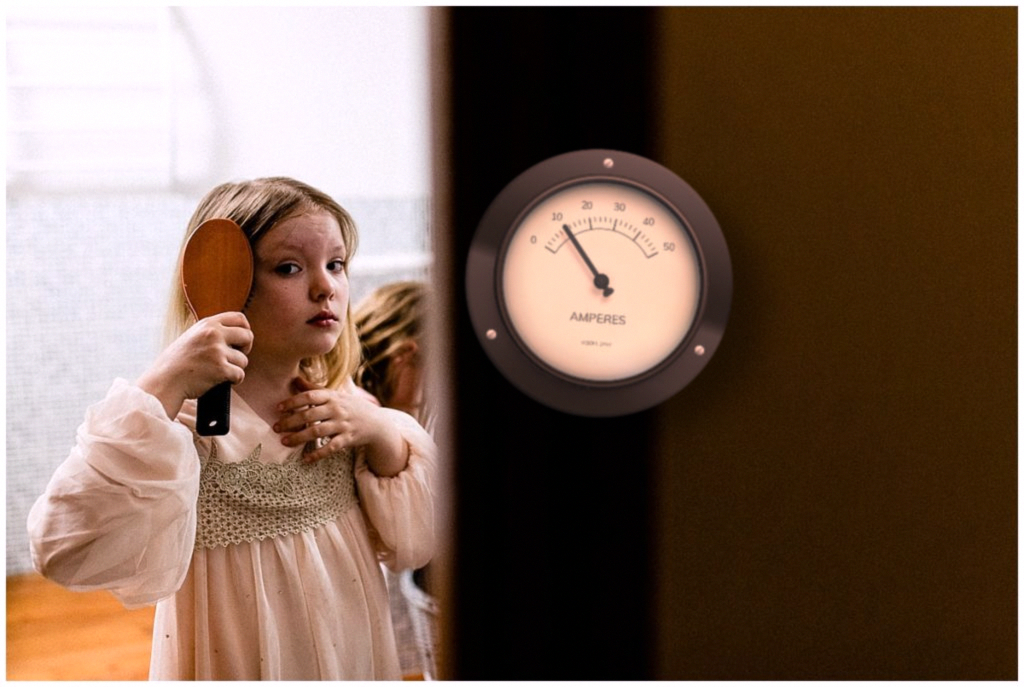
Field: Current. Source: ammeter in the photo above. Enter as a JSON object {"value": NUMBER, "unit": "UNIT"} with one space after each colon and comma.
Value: {"value": 10, "unit": "A"}
